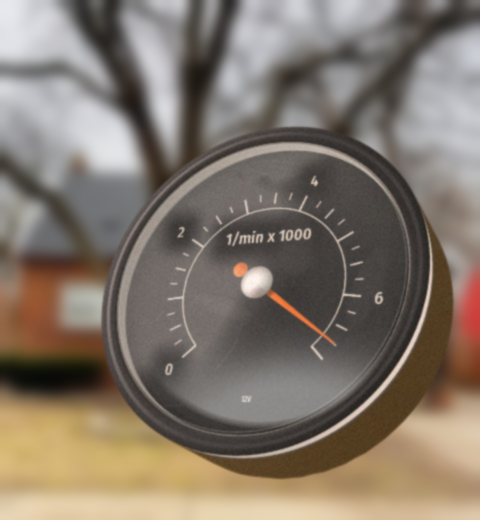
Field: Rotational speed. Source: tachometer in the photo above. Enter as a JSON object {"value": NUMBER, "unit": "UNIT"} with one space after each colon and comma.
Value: {"value": 6750, "unit": "rpm"}
